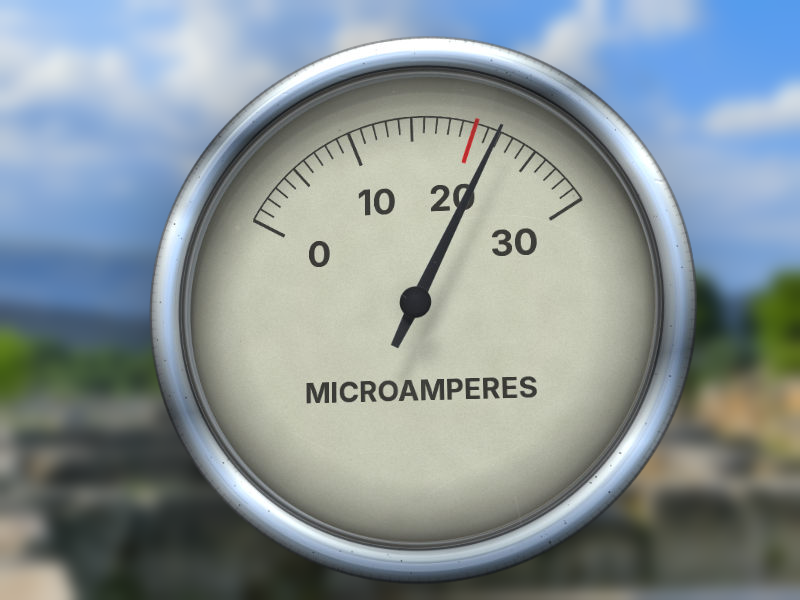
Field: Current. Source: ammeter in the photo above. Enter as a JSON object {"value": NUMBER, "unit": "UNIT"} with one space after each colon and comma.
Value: {"value": 22, "unit": "µA"}
